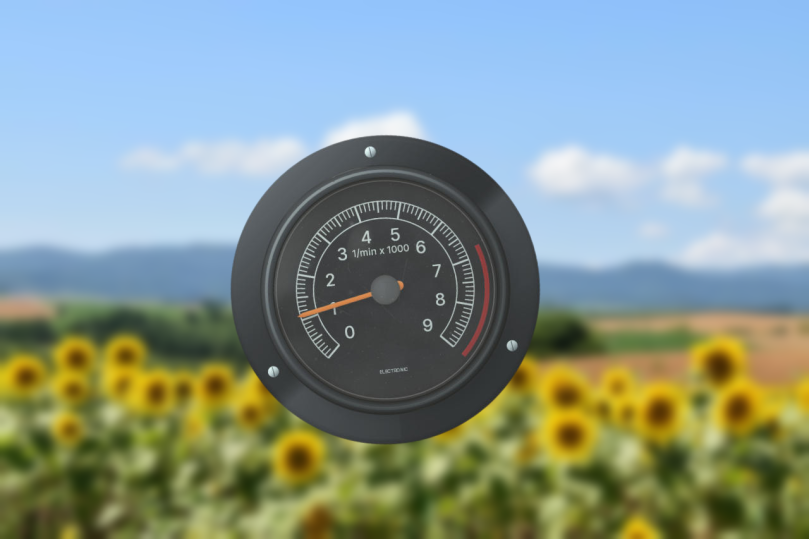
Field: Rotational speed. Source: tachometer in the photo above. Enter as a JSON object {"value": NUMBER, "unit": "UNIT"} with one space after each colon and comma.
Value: {"value": 1100, "unit": "rpm"}
